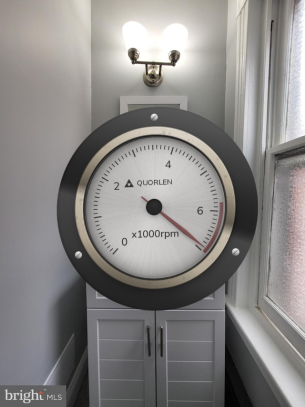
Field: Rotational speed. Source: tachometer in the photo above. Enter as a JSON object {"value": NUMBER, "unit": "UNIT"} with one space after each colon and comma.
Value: {"value": 6900, "unit": "rpm"}
